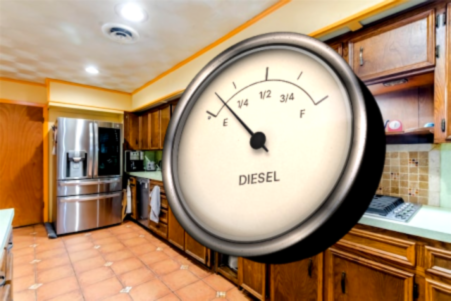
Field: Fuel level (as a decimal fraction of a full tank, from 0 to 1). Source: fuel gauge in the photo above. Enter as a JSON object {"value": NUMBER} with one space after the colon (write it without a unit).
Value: {"value": 0.125}
